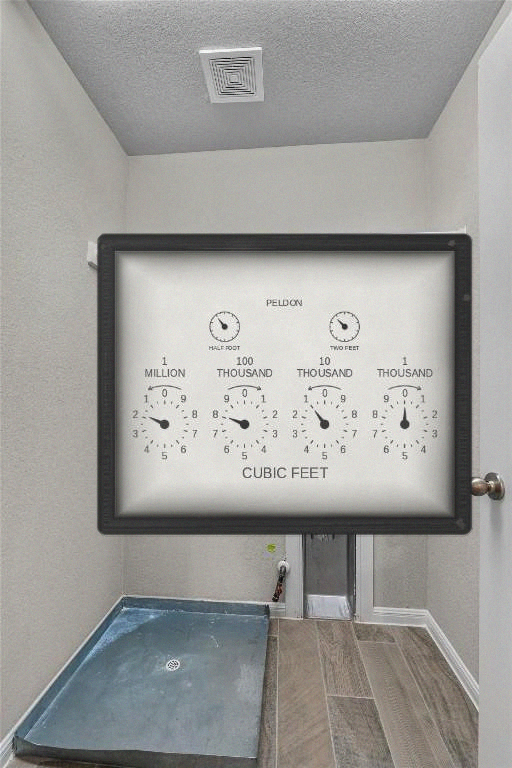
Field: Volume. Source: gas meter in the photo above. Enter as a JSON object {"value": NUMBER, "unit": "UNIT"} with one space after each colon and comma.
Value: {"value": 181000, "unit": "ft³"}
